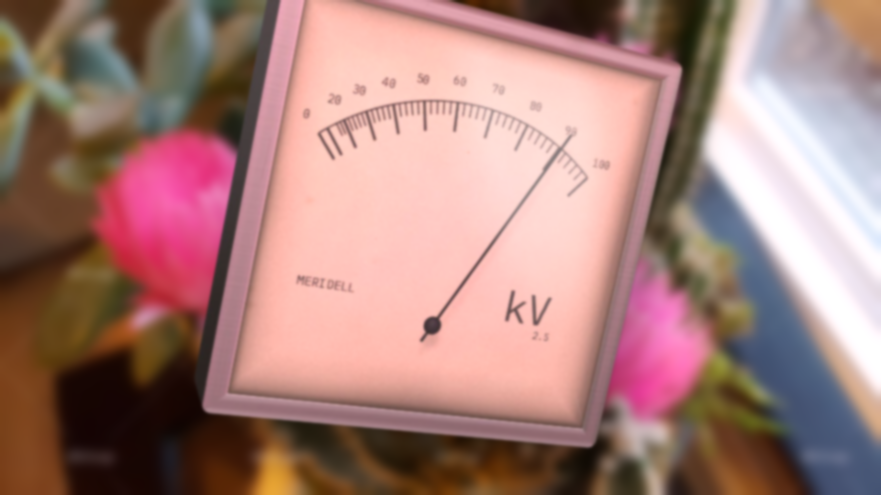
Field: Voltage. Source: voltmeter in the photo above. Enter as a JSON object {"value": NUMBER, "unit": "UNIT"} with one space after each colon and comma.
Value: {"value": 90, "unit": "kV"}
